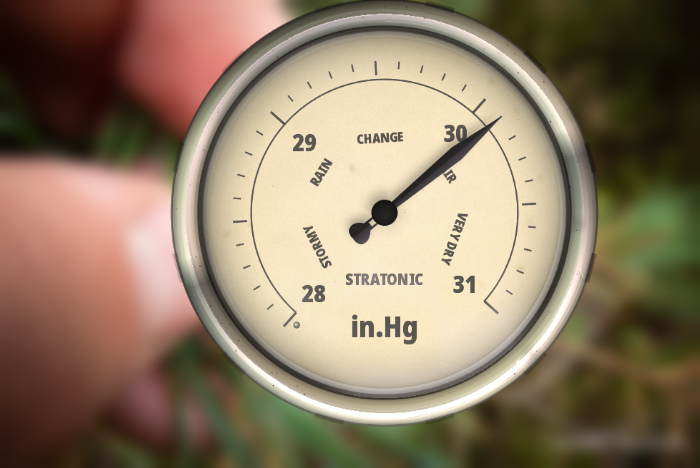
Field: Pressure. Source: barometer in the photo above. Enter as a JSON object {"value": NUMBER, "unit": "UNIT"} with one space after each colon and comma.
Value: {"value": 30.1, "unit": "inHg"}
